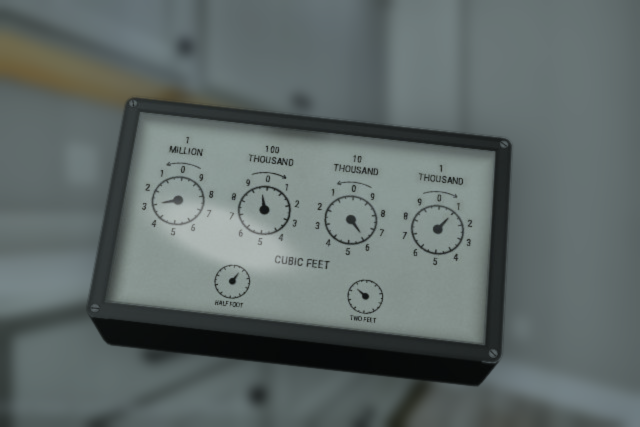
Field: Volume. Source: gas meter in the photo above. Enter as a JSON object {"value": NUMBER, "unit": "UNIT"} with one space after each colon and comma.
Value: {"value": 296100, "unit": "ft³"}
